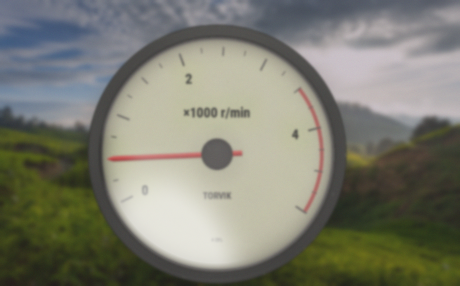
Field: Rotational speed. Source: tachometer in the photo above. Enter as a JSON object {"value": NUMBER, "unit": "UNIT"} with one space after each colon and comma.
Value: {"value": 500, "unit": "rpm"}
